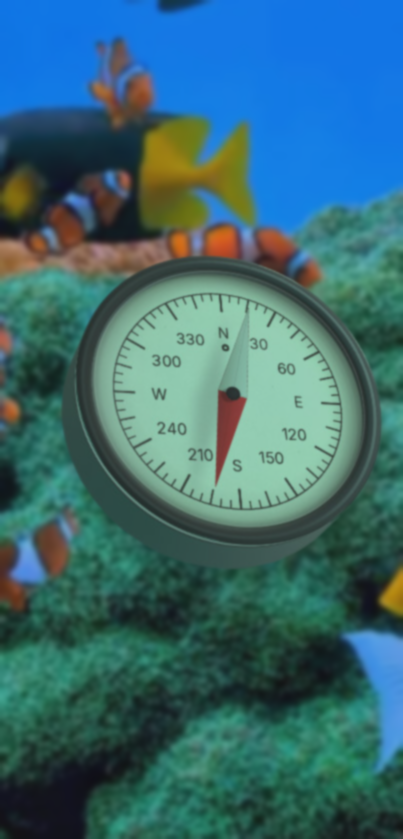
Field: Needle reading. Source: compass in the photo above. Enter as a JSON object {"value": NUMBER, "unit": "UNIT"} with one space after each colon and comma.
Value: {"value": 195, "unit": "°"}
